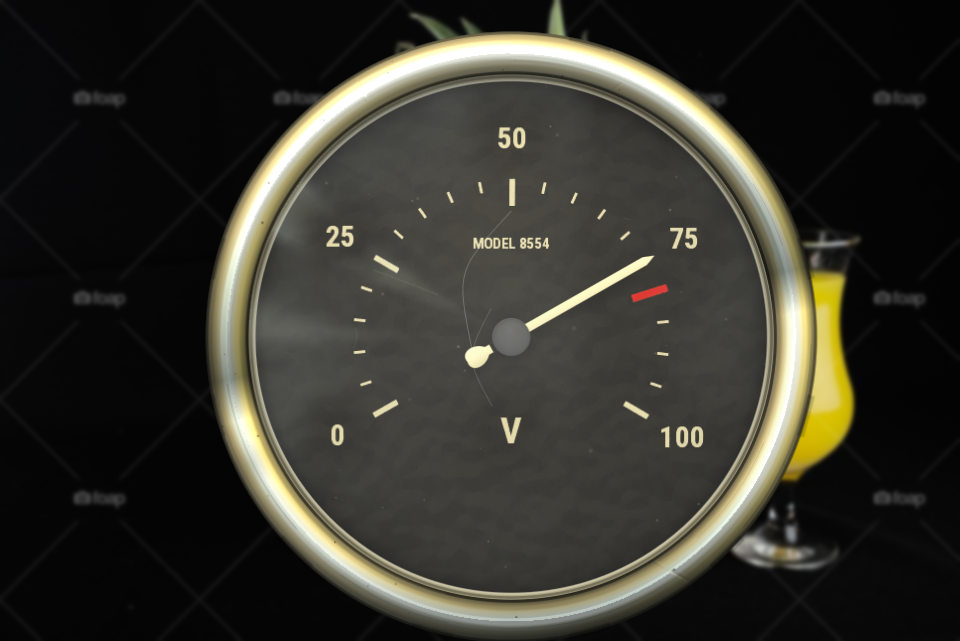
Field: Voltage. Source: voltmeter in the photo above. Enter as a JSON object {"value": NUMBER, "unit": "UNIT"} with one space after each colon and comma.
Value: {"value": 75, "unit": "V"}
